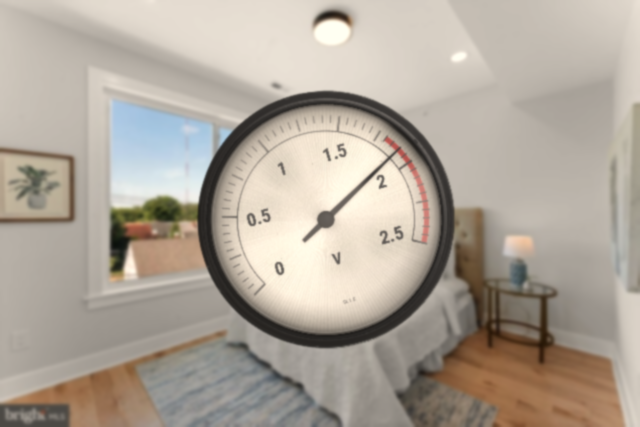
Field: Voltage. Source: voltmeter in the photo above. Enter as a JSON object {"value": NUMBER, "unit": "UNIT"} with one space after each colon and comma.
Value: {"value": 1.9, "unit": "V"}
